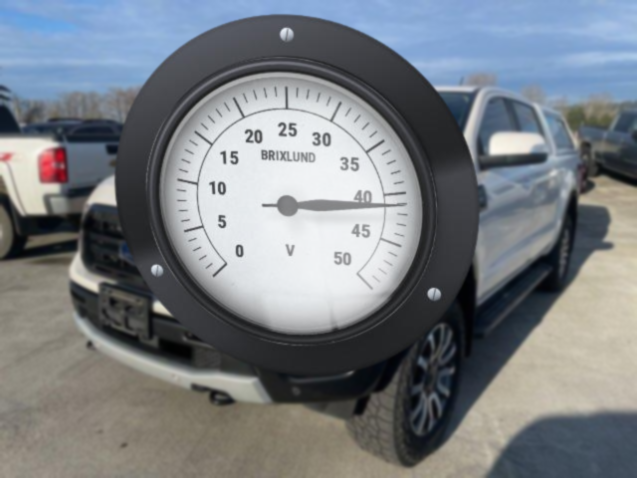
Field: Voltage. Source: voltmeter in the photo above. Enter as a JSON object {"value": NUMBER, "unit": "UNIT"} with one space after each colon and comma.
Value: {"value": 41, "unit": "V"}
